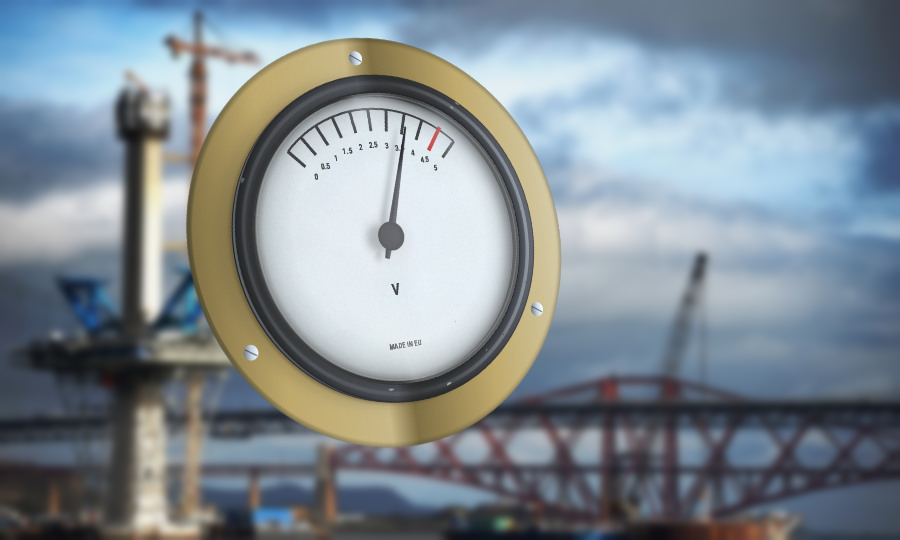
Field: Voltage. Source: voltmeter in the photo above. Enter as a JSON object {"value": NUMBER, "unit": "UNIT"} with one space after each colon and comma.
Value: {"value": 3.5, "unit": "V"}
